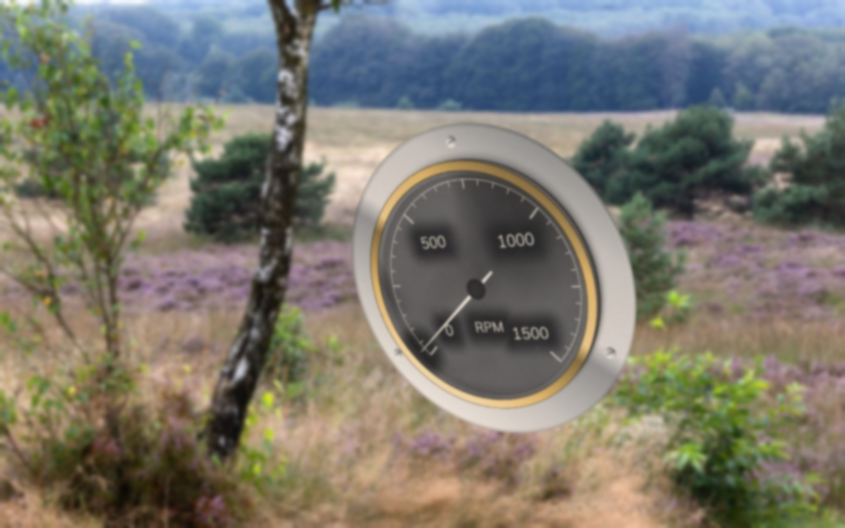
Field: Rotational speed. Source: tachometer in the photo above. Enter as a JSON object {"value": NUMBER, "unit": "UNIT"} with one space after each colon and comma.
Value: {"value": 25, "unit": "rpm"}
